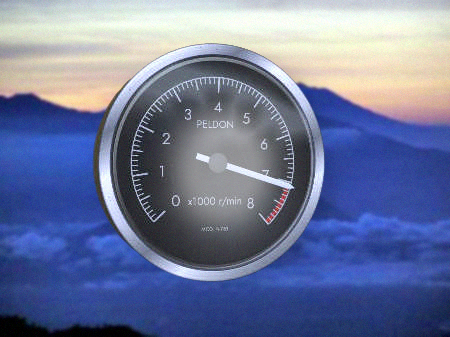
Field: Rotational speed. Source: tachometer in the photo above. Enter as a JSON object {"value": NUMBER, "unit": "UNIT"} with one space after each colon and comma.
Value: {"value": 7100, "unit": "rpm"}
